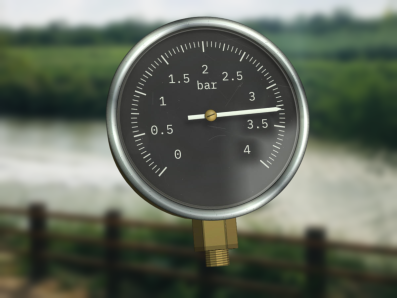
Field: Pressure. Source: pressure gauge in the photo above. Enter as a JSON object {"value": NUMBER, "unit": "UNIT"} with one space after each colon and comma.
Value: {"value": 3.3, "unit": "bar"}
